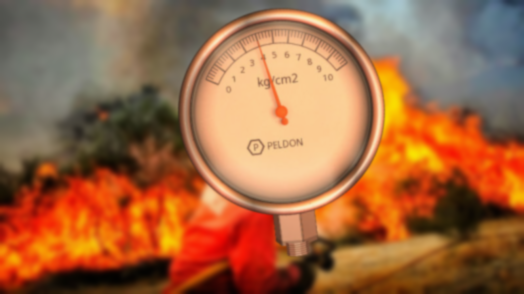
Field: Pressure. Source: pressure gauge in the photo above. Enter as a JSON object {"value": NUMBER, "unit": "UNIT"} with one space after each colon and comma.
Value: {"value": 4, "unit": "kg/cm²"}
